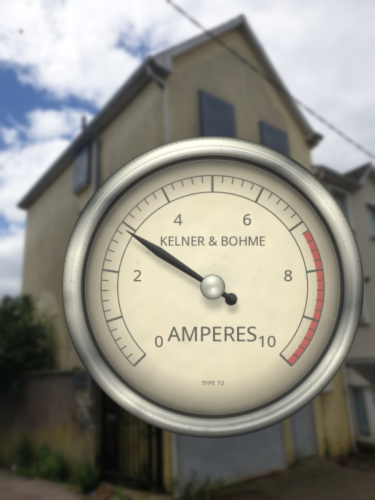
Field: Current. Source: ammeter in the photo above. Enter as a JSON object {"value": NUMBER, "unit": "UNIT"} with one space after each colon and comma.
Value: {"value": 2.9, "unit": "A"}
